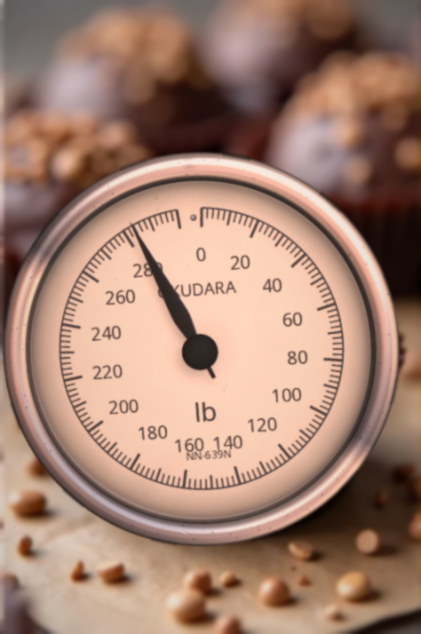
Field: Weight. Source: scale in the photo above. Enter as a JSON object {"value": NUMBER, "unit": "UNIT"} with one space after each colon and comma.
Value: {"value": 284, "unit": "lb"}
